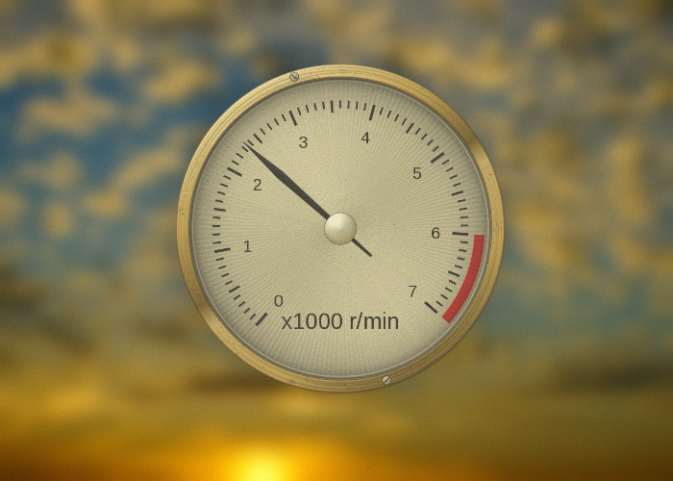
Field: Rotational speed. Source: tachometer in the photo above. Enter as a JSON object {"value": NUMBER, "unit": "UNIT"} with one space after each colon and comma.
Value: {"value": 2350, "unit": "rpm"}
